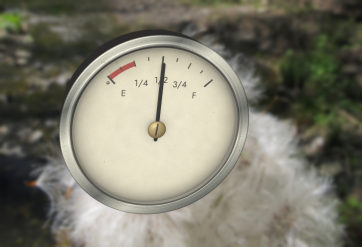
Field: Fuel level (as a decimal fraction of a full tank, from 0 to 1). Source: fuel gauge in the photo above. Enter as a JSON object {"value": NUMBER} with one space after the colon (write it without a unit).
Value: {"value": 0.5}
